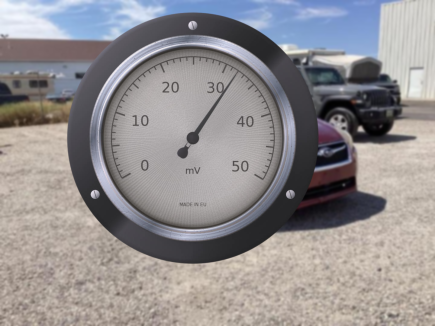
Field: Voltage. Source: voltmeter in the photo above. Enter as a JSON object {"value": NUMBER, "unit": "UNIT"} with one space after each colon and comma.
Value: {"value": 32, "unit": "mV"}
